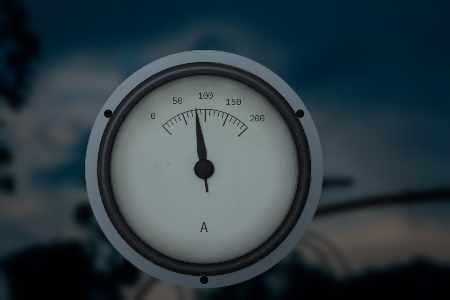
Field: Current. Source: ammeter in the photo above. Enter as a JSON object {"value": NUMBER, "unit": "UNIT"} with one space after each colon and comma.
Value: {"value": 80, "unit": "A"}
